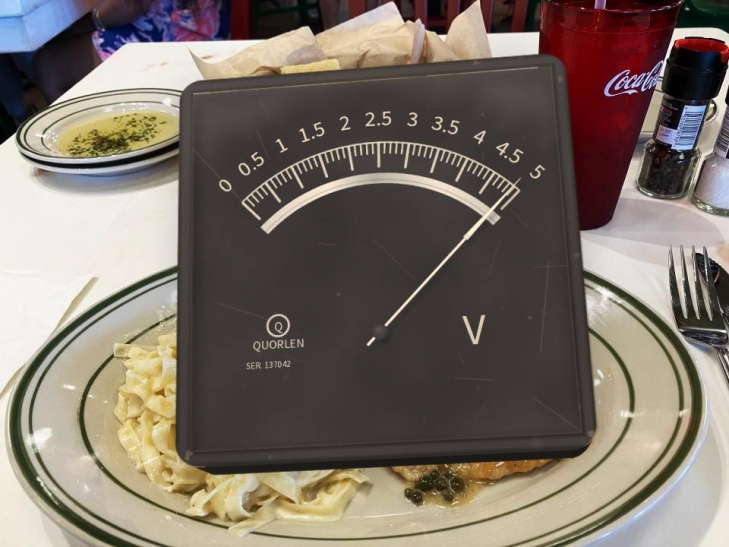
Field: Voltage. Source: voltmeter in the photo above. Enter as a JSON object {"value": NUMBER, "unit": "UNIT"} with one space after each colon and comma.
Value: {"value": 4.9, "unit": "V"}
